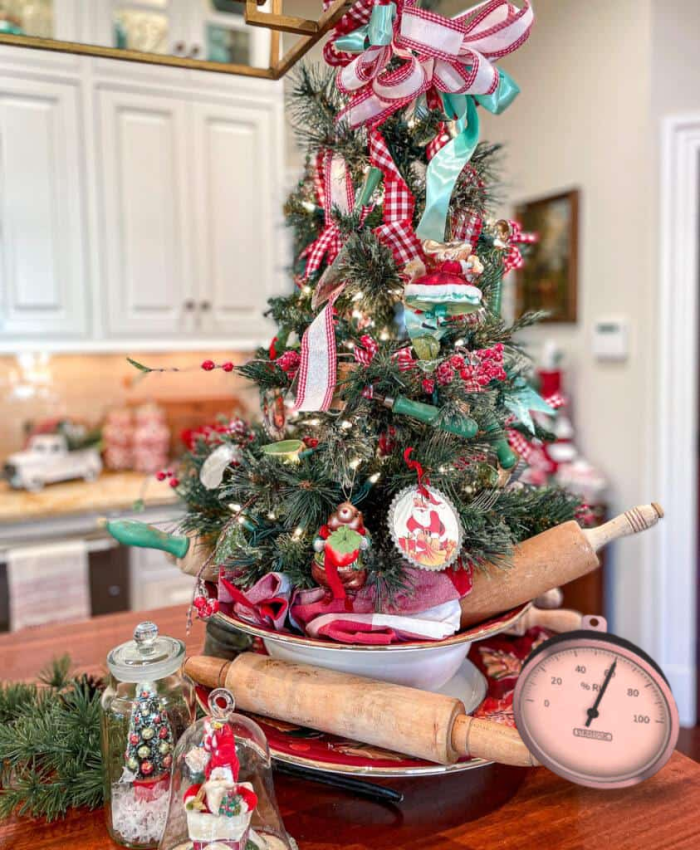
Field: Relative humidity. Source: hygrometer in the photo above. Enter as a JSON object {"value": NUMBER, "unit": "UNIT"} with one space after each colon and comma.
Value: {"value": 60, "unit": "%"}
